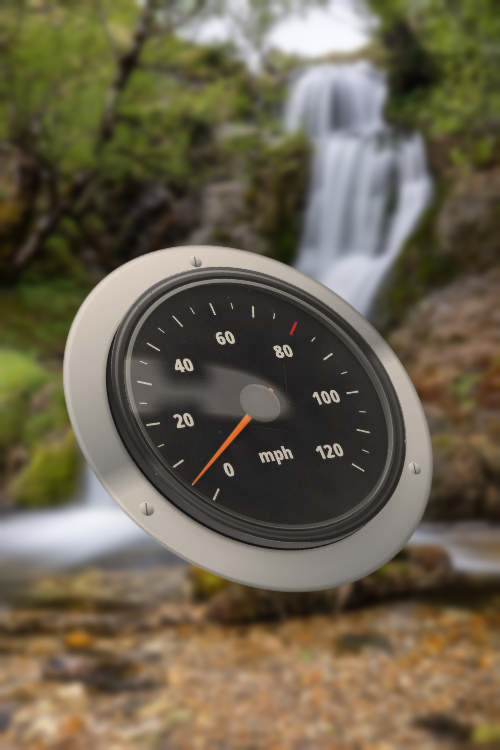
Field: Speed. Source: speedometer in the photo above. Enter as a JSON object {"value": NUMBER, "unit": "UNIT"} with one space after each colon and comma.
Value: {"value": 5, "unit": "mph"}
